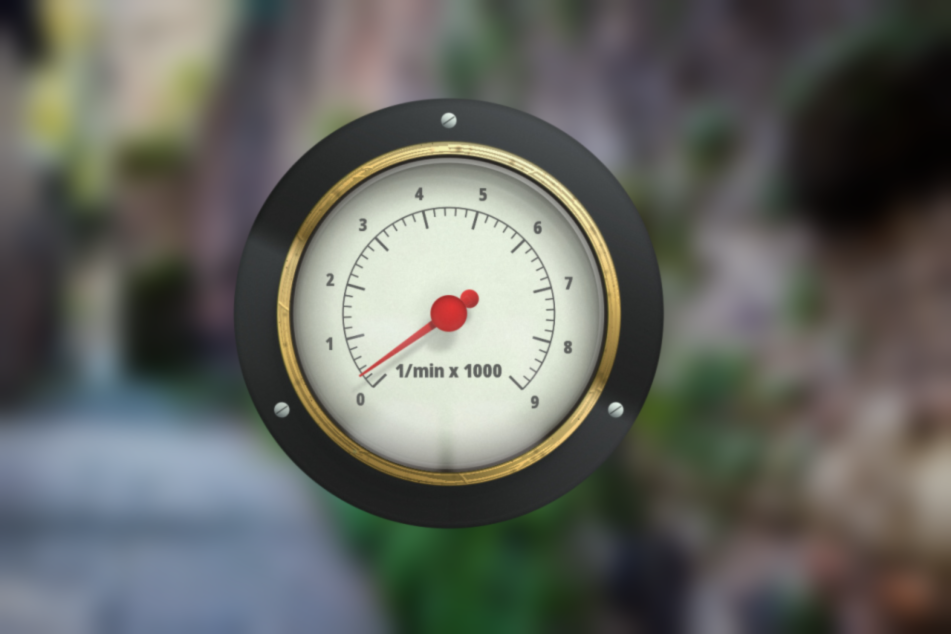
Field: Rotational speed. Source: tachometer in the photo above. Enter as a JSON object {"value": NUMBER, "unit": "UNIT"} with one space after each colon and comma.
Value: {"value": 300, "unit": "rpm"}
